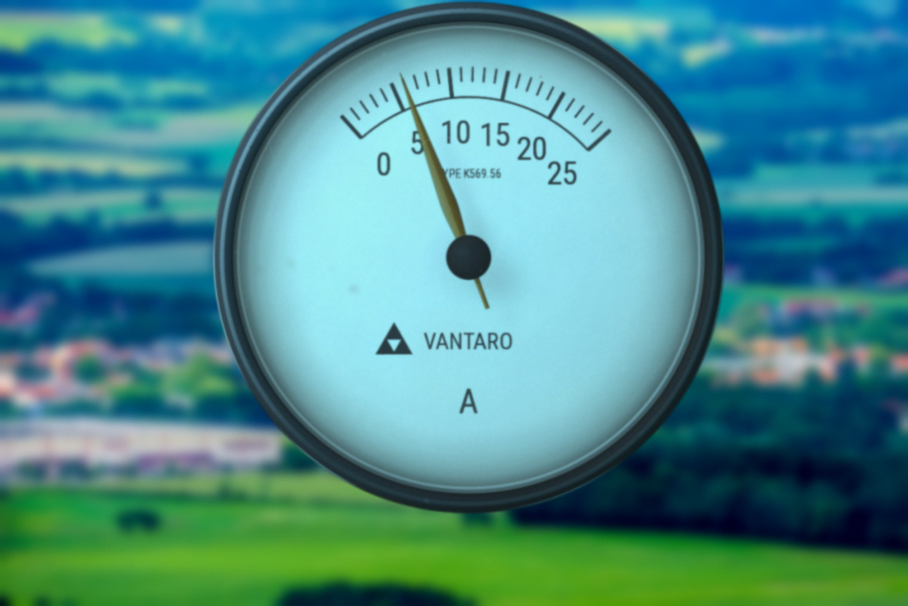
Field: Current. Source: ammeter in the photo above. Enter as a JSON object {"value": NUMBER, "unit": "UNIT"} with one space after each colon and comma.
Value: {"value": 6, "unit": "A"}
